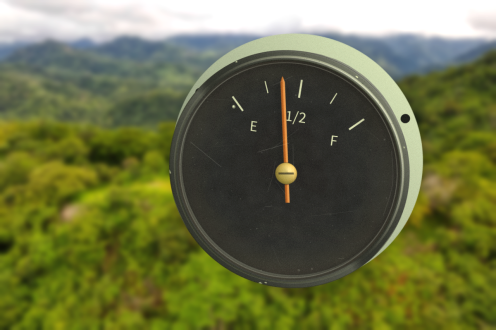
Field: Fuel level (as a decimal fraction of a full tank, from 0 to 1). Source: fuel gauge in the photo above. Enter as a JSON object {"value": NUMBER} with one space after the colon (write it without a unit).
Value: {"value": 0.375}
